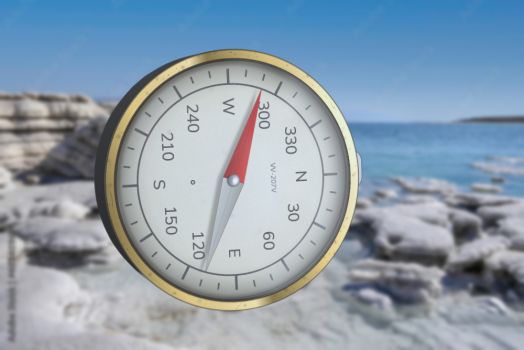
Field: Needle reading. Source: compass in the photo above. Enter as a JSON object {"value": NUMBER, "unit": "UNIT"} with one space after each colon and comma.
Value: {"value": 290, "unit": "°"}
